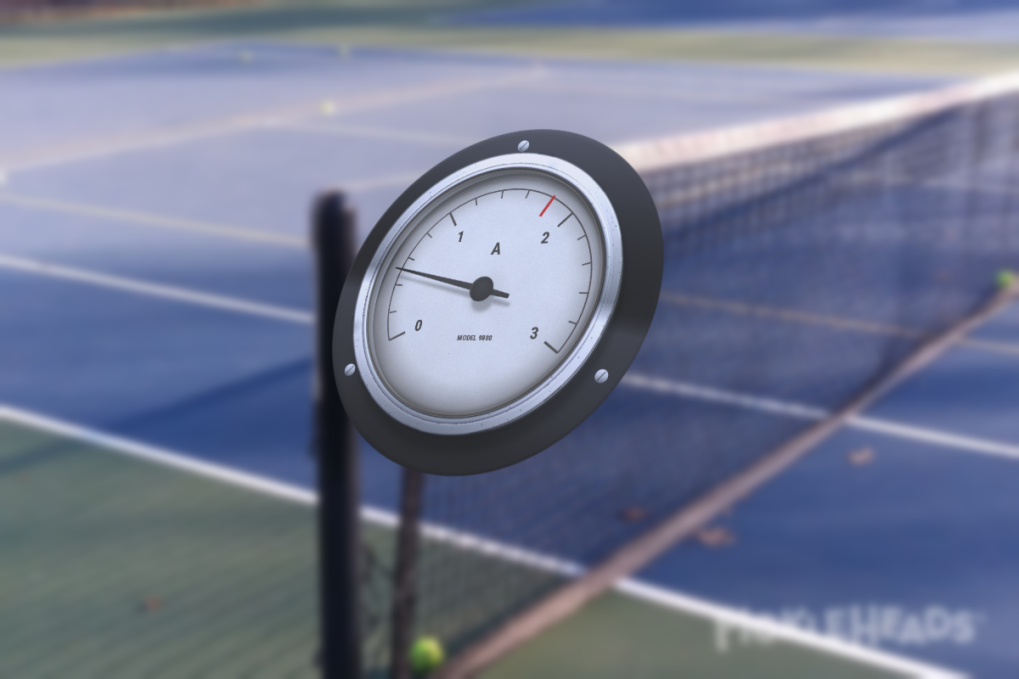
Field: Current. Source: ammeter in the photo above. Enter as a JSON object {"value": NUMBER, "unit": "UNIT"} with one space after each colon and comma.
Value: {"value": 0.5, "unit": "A"}
